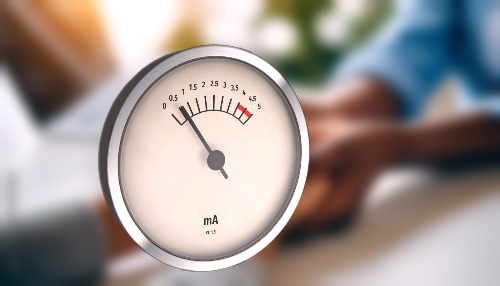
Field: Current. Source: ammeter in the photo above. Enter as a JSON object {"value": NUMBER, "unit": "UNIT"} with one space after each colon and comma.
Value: {"value": 0.5, "unit": "mA"}
